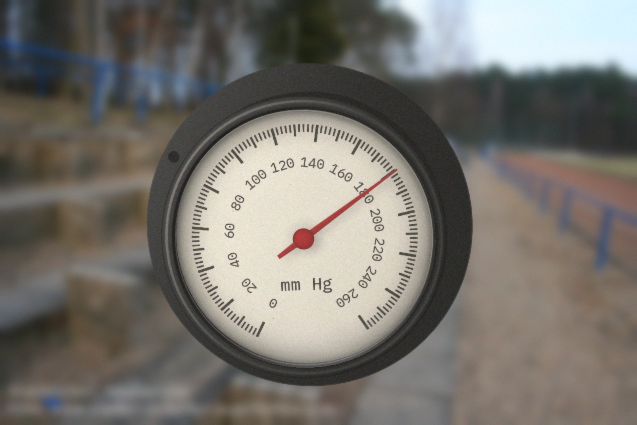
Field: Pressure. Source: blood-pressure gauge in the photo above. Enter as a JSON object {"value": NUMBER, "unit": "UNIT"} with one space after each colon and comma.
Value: {"value": 180, "unit": "mmHg"}
